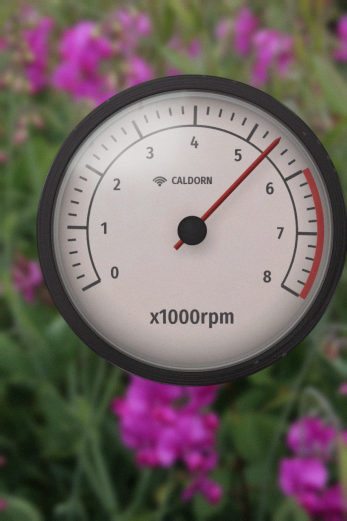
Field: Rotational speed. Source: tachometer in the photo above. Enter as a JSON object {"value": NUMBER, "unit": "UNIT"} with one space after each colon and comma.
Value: {"value": 5400, "unit": "rpm"}
